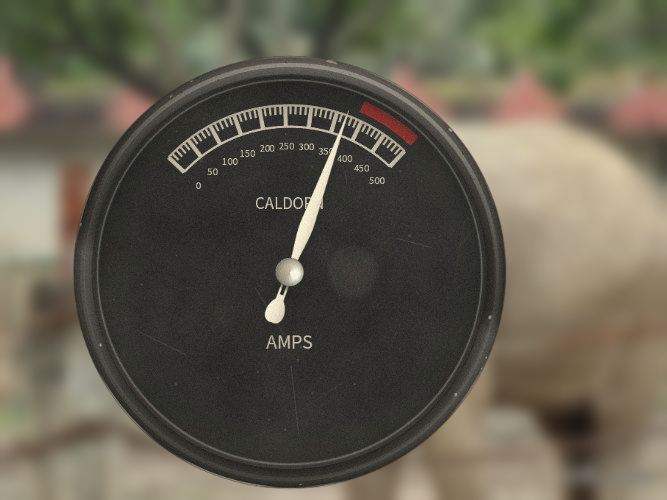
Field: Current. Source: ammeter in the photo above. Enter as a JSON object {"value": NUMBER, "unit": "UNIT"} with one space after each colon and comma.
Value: {"value": 370, "unit": "A"}
